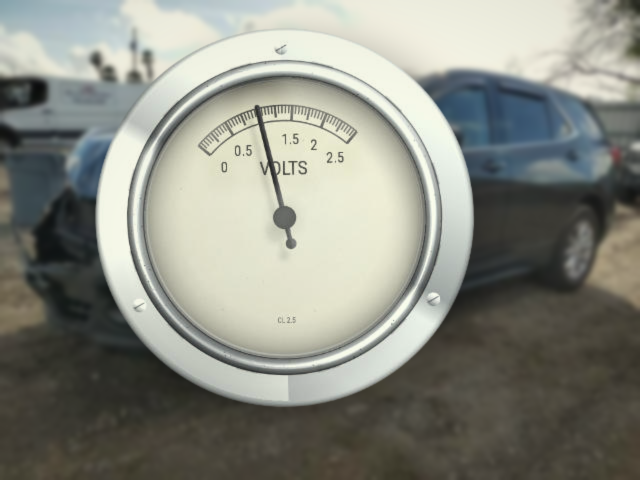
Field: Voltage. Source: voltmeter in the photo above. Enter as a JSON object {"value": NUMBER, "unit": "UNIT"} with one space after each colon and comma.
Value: {"value": 1, "unit": "V"}
